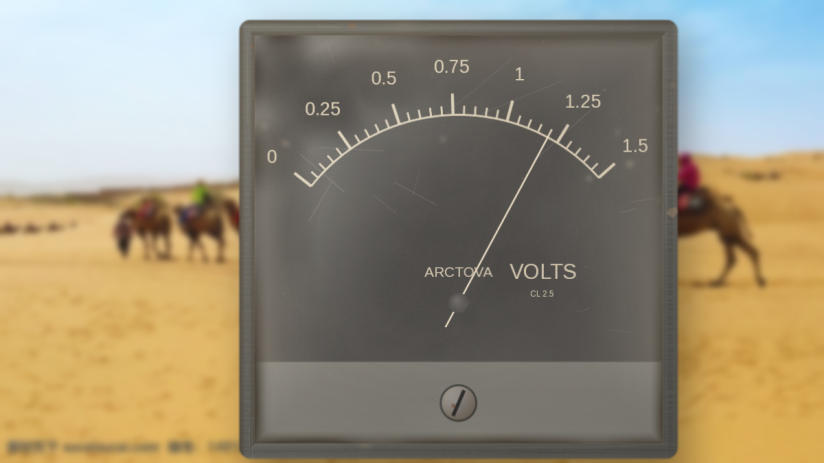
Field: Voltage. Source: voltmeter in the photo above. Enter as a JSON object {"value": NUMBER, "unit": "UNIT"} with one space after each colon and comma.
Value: {"value": 1.2, "unit": "V"}
